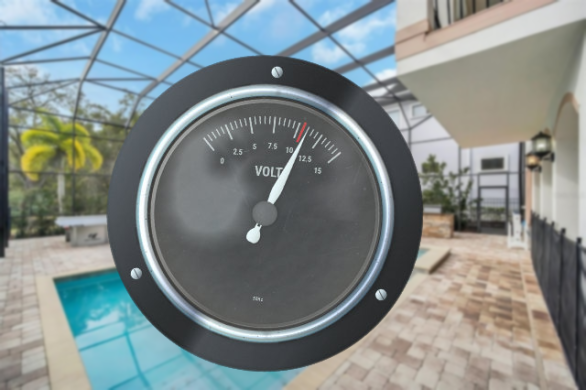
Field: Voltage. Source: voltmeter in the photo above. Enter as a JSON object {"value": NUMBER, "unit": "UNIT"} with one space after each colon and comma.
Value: {"value": 11, "unit": "V"}
